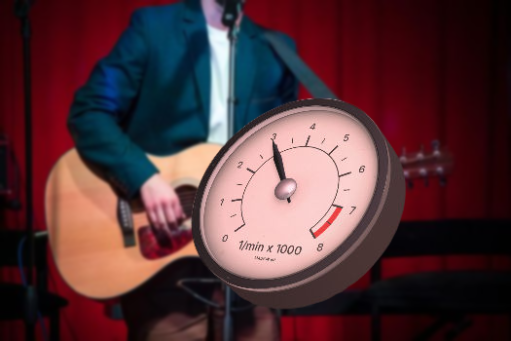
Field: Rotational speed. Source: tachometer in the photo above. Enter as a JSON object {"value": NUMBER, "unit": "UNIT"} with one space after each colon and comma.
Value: {"value": 3000, "unit": "rpm"}
